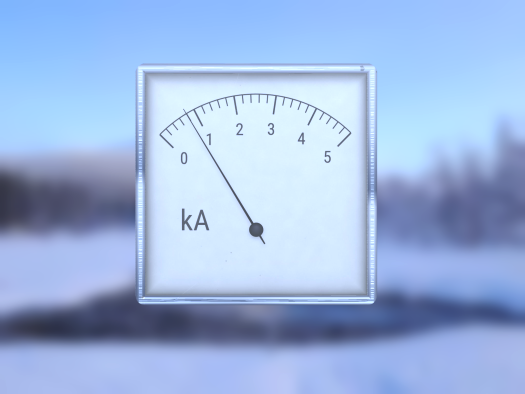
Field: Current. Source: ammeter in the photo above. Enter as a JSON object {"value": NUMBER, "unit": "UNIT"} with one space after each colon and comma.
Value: {"value": 0.8, "unit": "kA"}
